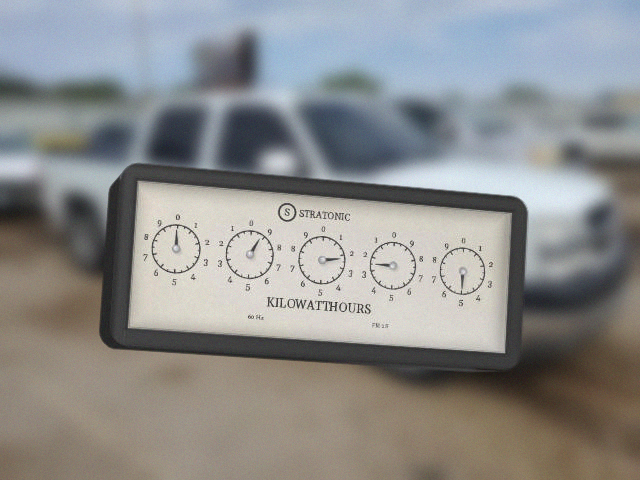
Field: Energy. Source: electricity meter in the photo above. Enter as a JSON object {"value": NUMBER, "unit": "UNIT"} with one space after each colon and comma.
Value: {"value": 99225, "unit": "kWh"}
